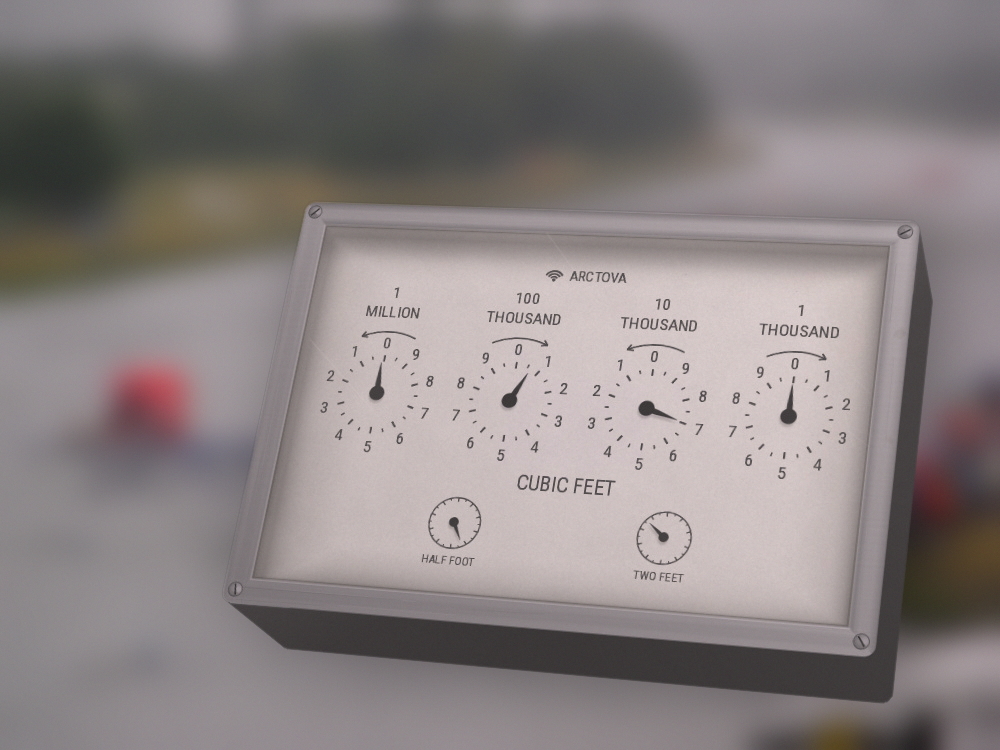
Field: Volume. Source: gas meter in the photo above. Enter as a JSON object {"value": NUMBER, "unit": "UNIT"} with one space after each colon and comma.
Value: {"value": 7000, "unit": "ft³"}
